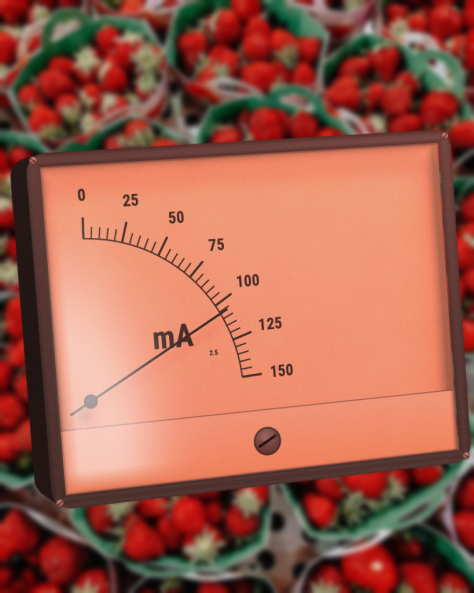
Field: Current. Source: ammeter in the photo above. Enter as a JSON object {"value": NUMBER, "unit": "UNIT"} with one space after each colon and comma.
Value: {"value": 105, "unit": "mA"}
